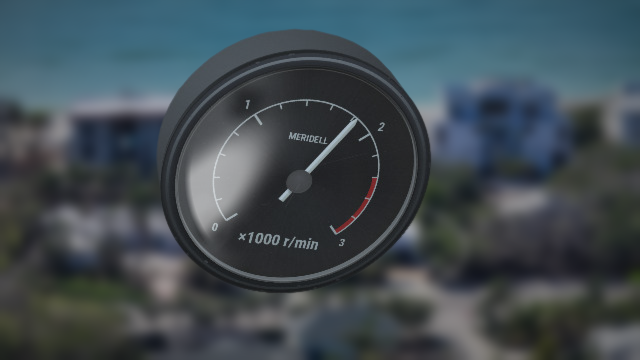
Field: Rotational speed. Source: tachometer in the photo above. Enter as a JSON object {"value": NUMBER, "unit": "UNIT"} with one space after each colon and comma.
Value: {"value": 1800, "unit": "rpm"}
